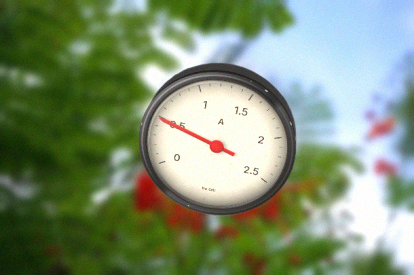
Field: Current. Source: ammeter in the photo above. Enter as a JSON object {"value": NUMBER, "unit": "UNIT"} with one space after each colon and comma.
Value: {"value": 0.5, "unit": "A"}
